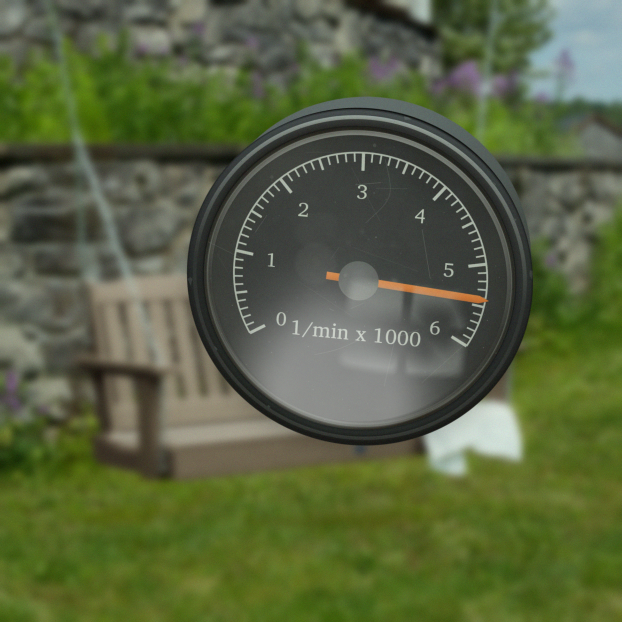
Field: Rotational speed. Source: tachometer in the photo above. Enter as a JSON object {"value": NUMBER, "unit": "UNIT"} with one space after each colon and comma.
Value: {"value": 5400, "unit": "rpm"}
